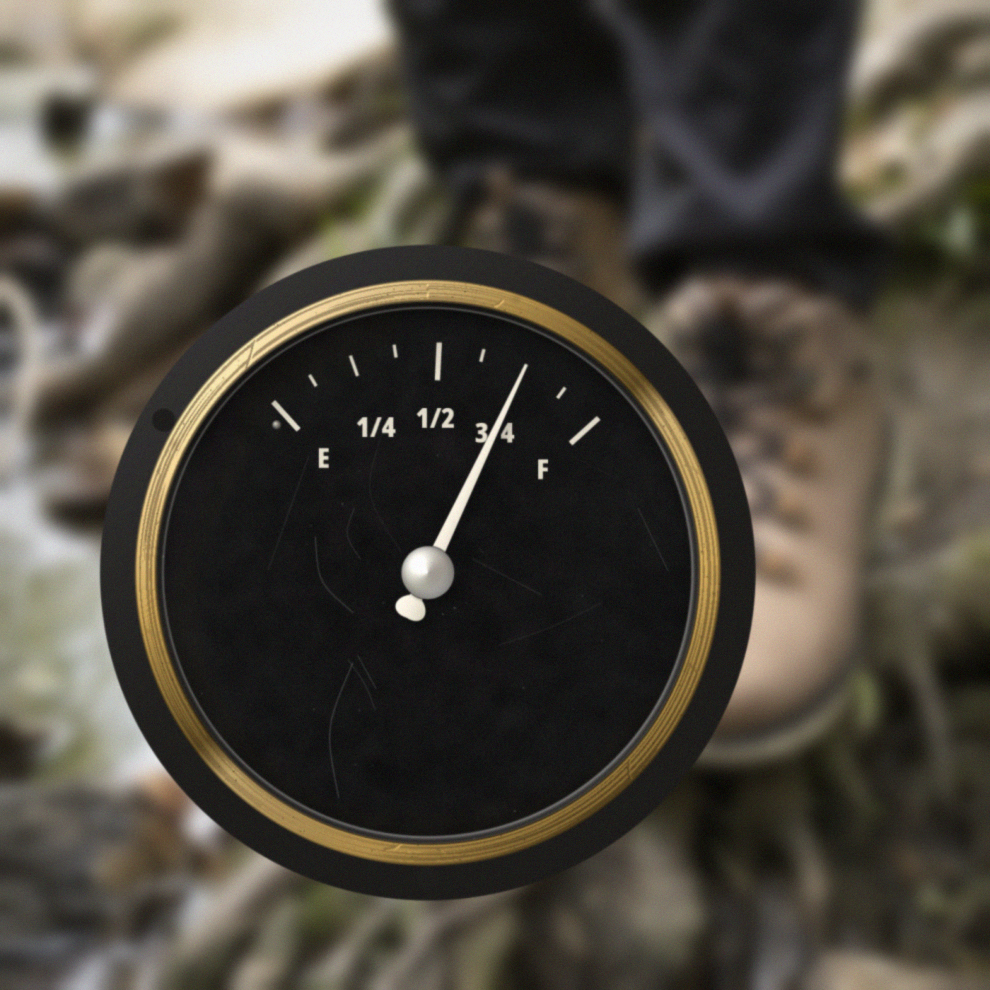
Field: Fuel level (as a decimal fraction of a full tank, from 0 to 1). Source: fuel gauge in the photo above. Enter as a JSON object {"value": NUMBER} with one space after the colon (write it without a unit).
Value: {"value": 0.75}
